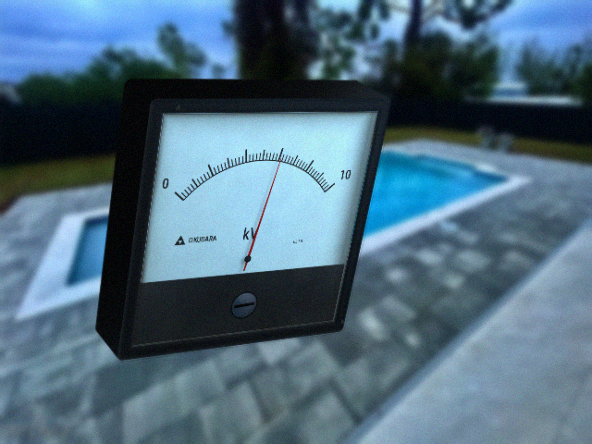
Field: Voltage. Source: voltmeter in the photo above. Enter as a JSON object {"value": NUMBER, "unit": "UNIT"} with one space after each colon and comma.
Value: {"value": 6, "unit": "kV"}
